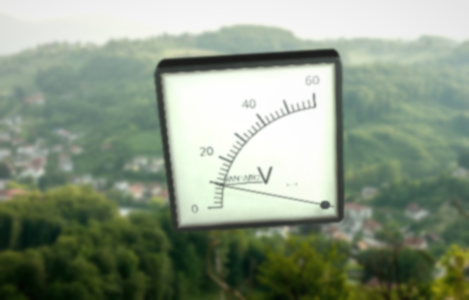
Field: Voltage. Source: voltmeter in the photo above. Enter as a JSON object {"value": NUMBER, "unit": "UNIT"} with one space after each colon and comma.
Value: {"value": 10, "unit": "V"}
